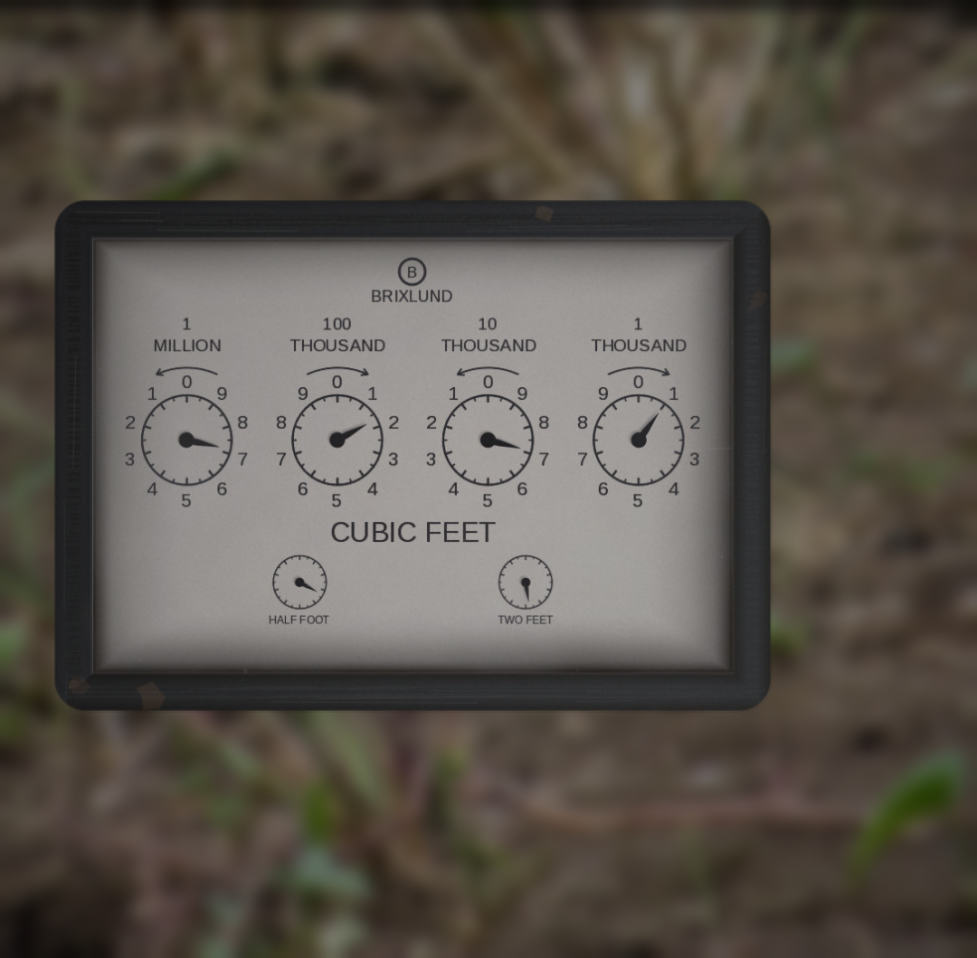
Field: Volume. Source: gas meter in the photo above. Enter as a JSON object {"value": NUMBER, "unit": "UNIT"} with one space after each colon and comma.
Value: {"value": 717100, "unit": "ft³"}
